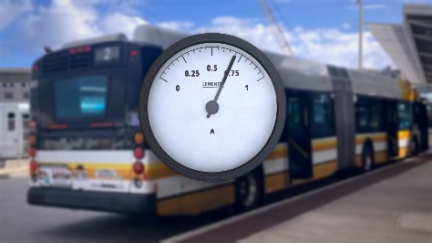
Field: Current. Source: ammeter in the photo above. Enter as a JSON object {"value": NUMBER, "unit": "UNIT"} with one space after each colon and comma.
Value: {"value": 0.7, "unit": "A"}
